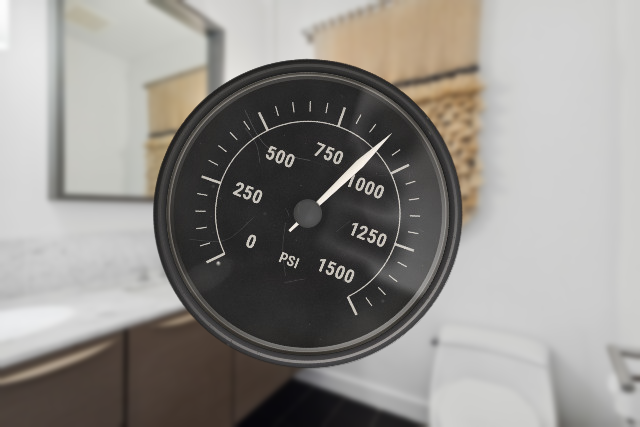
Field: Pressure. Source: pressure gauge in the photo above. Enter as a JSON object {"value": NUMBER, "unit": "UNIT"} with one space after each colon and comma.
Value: {"value": 900, "unit": "psi"}
